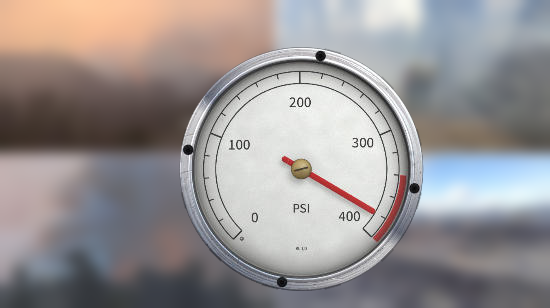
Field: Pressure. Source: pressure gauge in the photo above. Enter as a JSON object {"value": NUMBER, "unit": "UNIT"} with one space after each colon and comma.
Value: {"value": 380, "unit": "psi"}
